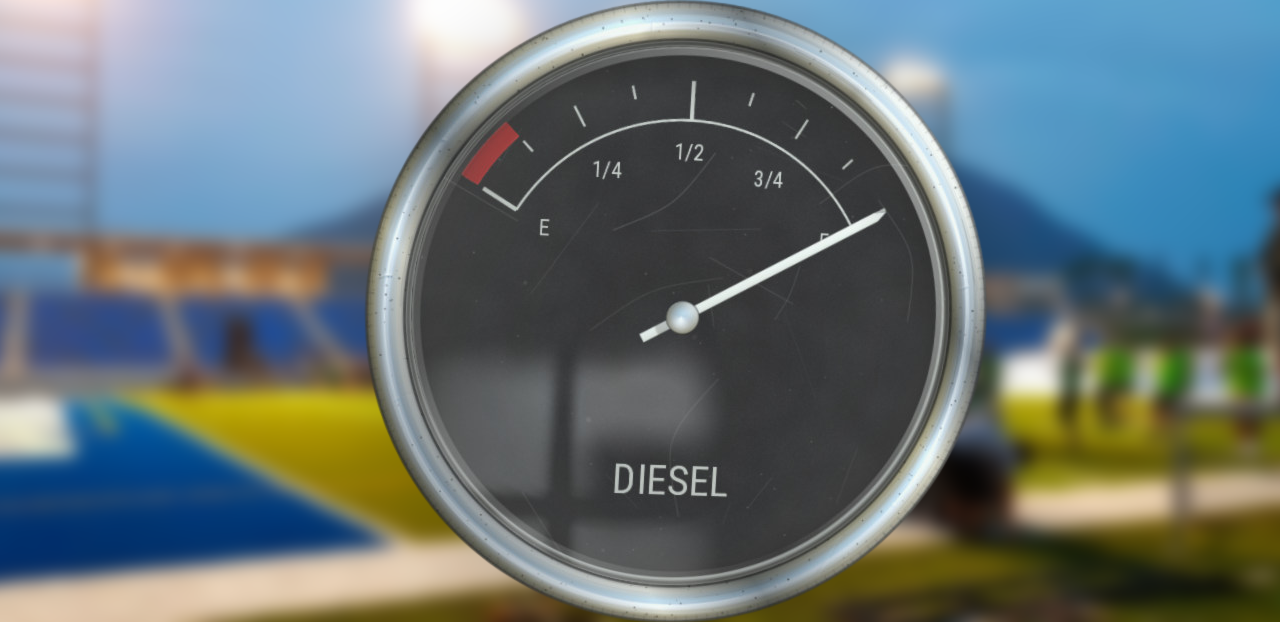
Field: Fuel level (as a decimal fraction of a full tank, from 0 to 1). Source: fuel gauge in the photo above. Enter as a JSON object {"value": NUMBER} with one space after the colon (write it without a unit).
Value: {"value": 1}
